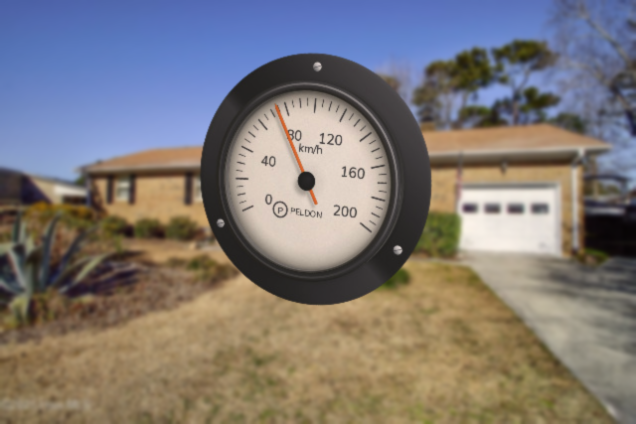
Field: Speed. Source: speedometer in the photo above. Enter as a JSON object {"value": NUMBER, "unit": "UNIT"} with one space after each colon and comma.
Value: {"value": 75, "unit": "km/h"}
